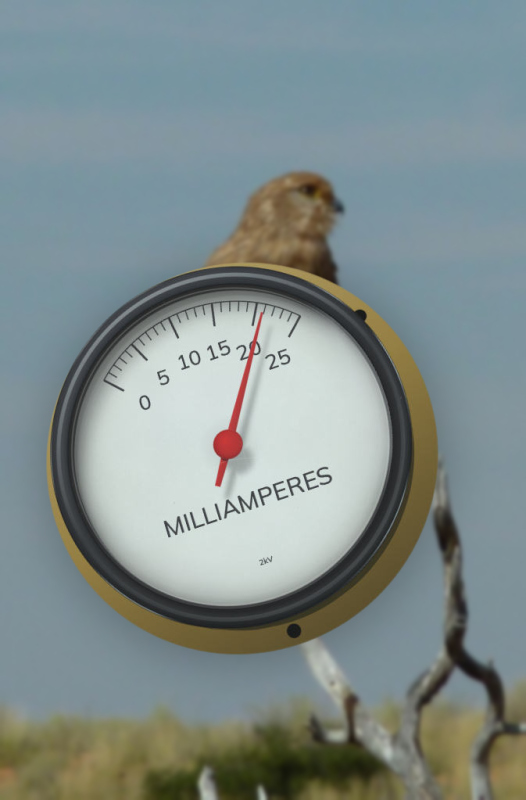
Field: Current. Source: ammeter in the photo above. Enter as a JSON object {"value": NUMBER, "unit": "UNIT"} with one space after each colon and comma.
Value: {"value": 21, "unit": "mA"}
